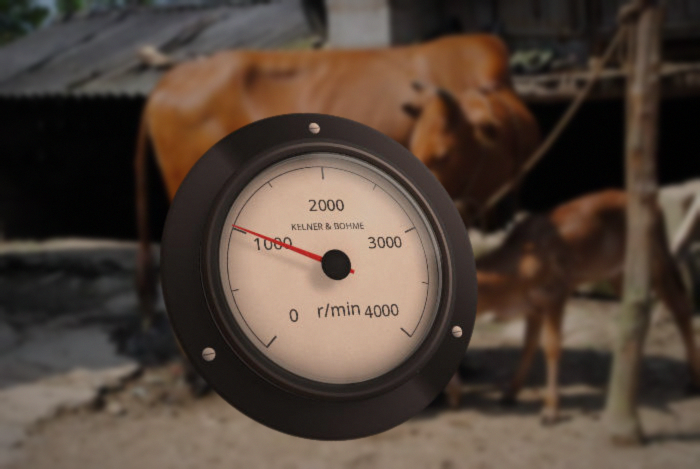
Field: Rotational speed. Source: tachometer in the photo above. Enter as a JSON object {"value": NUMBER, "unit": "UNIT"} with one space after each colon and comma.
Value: {"value": 1000, "unit": "rpm"}
